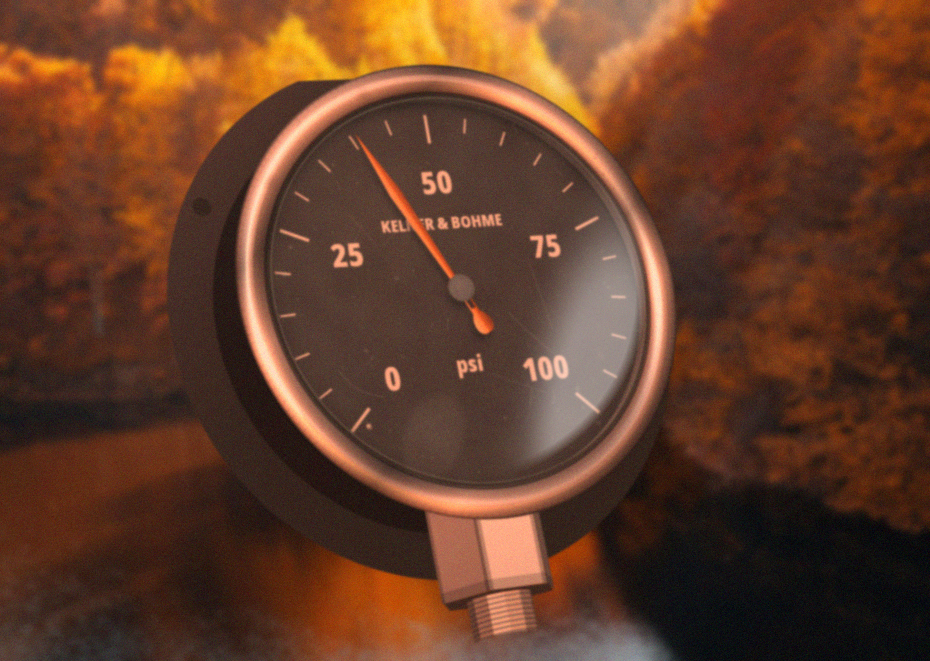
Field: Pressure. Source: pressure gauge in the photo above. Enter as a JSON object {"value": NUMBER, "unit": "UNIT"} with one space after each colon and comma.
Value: {"value": 40, "unit": "psi"}
